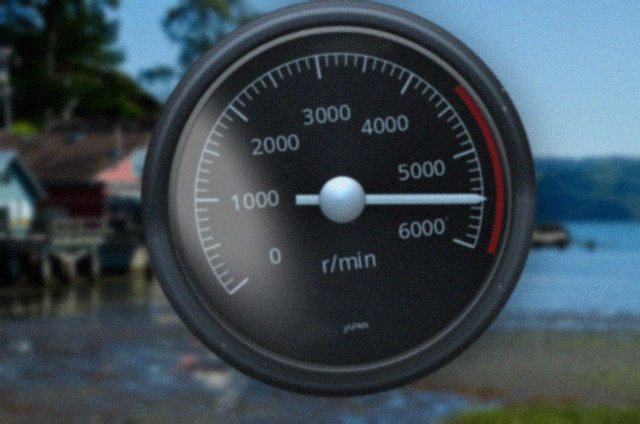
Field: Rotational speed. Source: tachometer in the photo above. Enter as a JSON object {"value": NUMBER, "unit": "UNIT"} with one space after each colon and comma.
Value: {"value": 5500, "unit": "rpm"}
